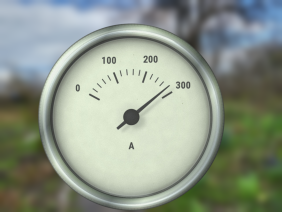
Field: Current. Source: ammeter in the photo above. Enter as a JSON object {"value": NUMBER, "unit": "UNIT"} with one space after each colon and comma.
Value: {"value": 280, "unit": "A"}
